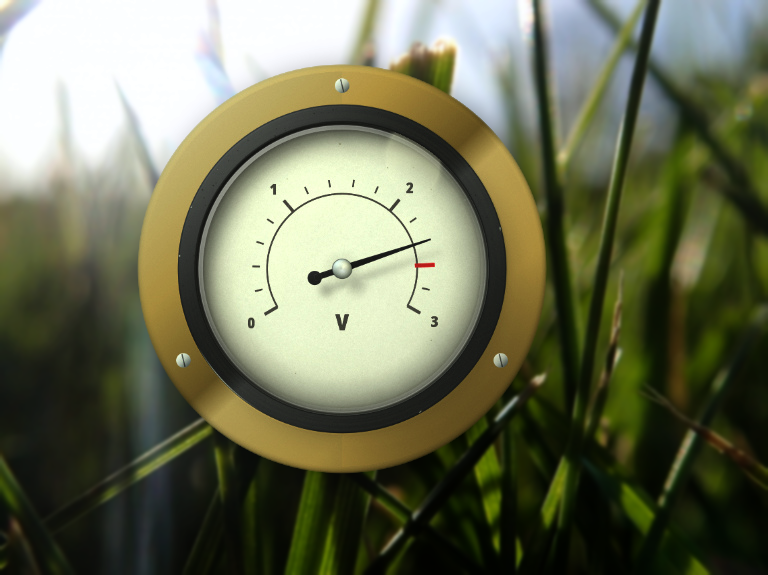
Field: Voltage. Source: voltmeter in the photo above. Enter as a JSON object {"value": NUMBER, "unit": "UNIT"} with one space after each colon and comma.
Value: {"value": 2.4, "unit": "V"}
